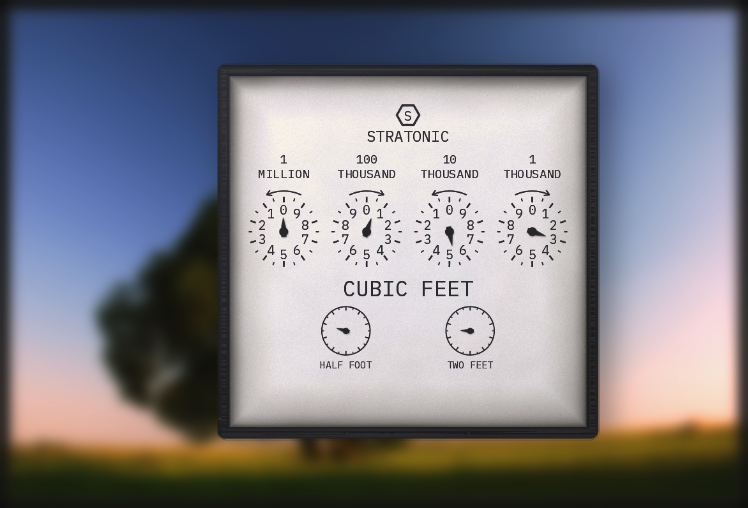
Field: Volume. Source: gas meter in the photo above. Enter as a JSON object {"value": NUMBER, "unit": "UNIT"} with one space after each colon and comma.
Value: {"value": 5300, "unit": "ft³"}
